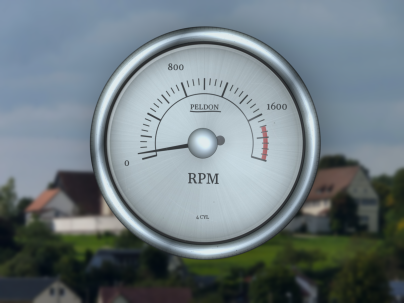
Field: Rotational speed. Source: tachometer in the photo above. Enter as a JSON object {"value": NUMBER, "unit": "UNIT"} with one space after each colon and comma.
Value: {"value": 50, "unit": "rpm"}
